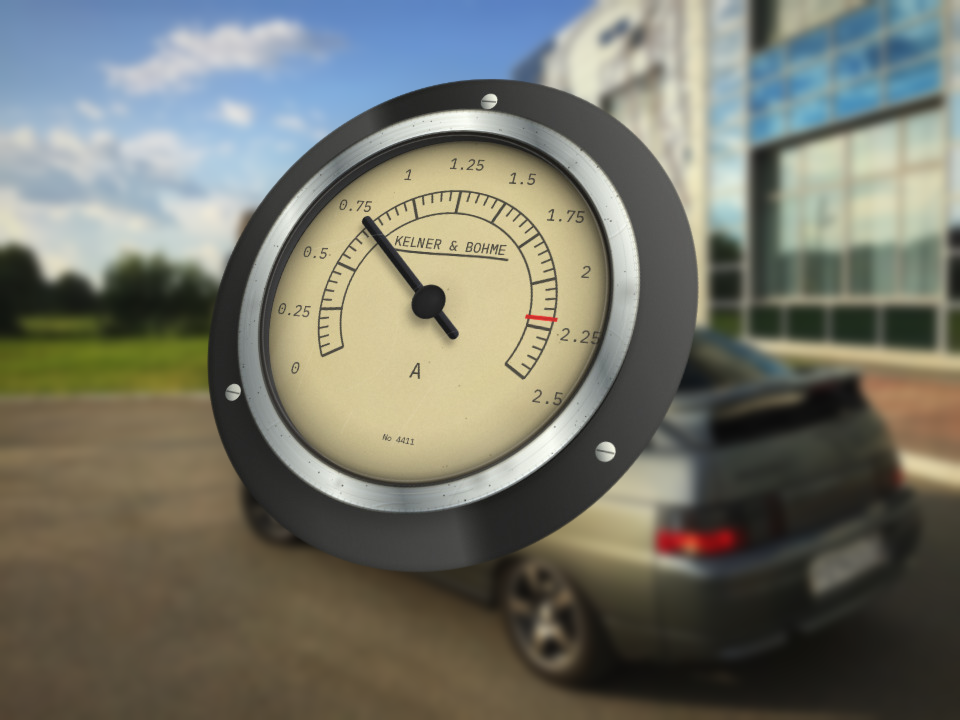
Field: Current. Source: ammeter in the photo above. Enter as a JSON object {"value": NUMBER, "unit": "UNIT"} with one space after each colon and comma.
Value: {"value": 0.75, "unit": "A"}
